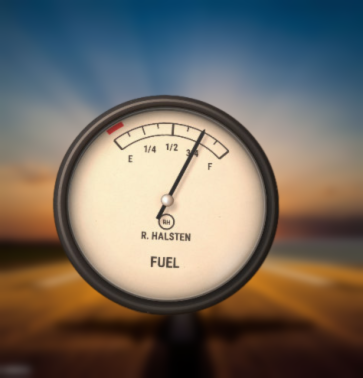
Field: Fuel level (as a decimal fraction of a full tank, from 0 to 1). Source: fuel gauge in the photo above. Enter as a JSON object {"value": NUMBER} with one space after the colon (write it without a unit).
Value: {"value": 0.75}
